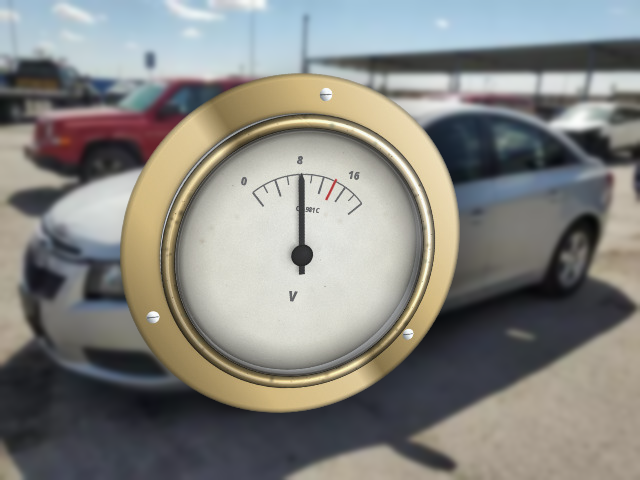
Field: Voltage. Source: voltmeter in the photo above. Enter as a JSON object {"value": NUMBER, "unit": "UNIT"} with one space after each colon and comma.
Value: {"value": 8, "unit": "V"}
